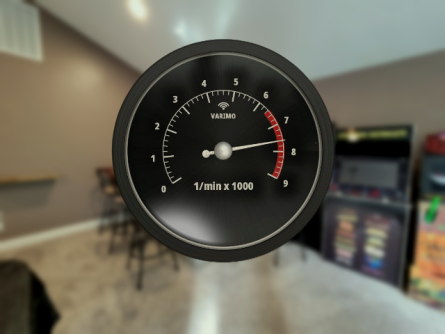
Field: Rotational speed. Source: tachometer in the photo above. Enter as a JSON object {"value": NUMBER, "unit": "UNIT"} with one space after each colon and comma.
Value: {"value": 7600, "unit": "rpm"}
